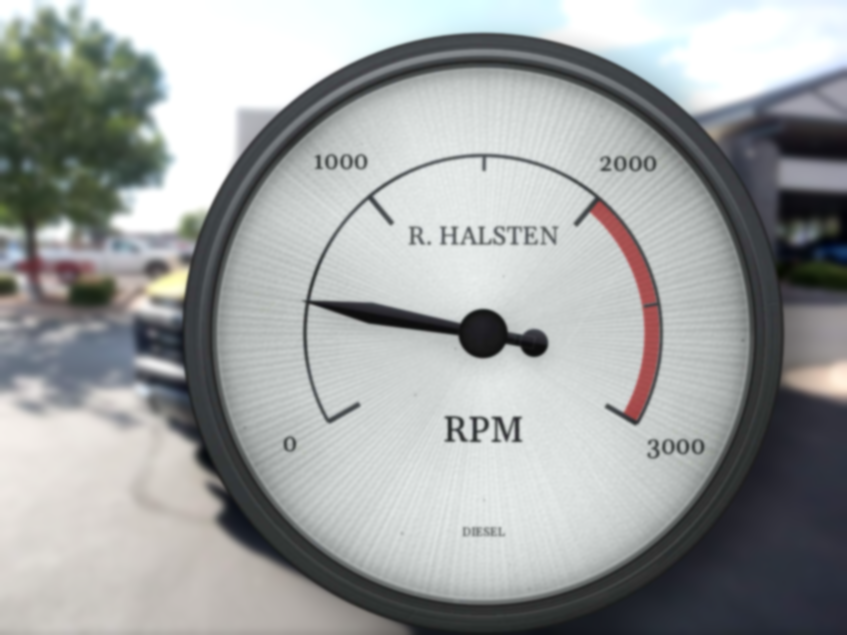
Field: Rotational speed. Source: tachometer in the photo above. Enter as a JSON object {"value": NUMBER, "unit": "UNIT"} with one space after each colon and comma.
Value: {"value": 500, "unit": "rpm"}
